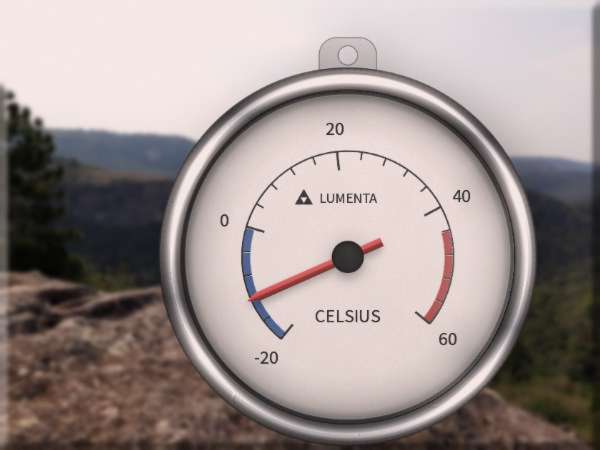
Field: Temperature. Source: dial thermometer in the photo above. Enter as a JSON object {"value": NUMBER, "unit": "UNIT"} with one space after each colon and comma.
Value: {"value": -12, "unit": "°C"}
